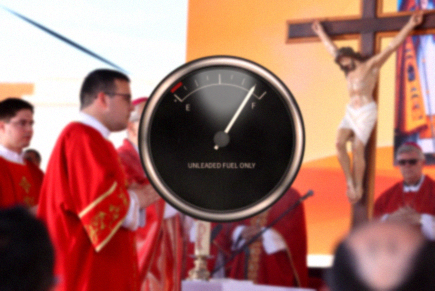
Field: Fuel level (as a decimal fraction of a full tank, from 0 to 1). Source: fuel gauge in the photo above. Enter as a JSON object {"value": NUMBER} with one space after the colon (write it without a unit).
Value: {"value": 0.875}
